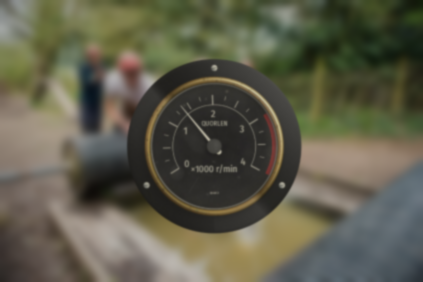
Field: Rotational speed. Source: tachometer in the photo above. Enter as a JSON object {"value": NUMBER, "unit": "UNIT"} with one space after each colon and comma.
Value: {"value": 1375, "unit": "rpm"}
